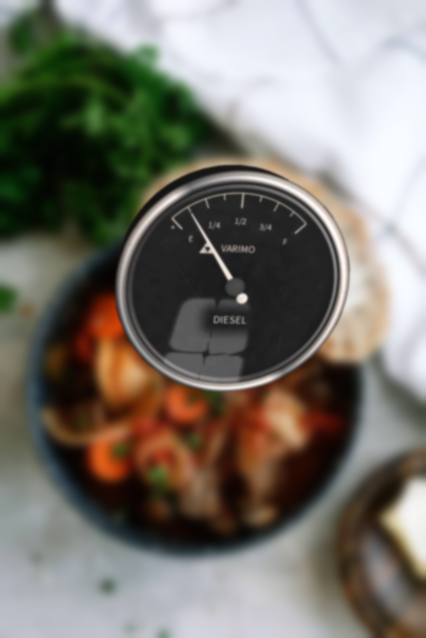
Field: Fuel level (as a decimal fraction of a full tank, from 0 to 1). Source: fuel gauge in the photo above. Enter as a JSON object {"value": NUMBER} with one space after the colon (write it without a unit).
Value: {"value": 0.125}
